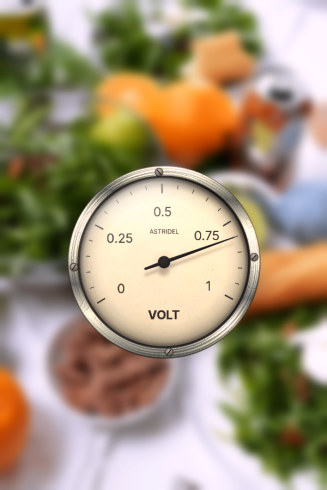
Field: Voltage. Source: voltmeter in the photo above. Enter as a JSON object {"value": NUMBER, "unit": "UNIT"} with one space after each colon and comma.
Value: {"value": 0.8, "unit": "V"}
